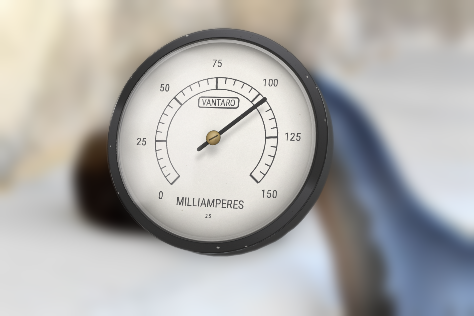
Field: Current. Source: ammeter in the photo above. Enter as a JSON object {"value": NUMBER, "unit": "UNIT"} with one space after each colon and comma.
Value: {"value": 105, "unit": "mA"}
